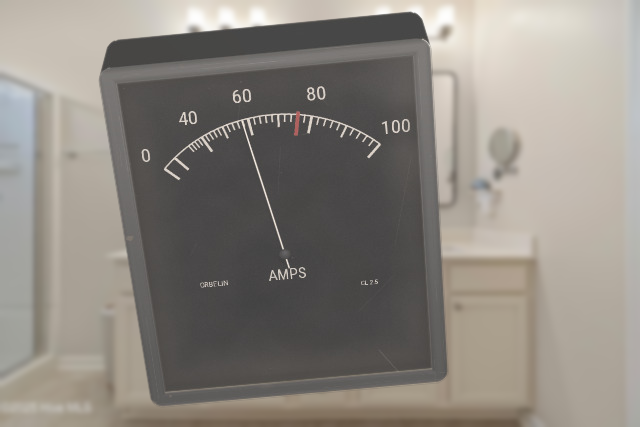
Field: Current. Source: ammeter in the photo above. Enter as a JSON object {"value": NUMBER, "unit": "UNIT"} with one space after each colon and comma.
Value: {"value": 58, "unit": "A"}
